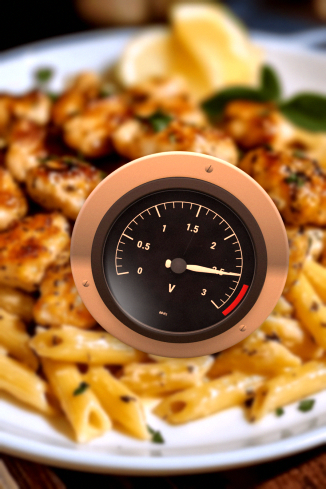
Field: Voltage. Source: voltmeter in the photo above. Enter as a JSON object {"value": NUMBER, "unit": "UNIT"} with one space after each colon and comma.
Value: {"value": 2.5, "unit": "V"}
